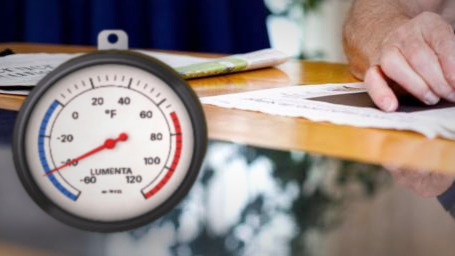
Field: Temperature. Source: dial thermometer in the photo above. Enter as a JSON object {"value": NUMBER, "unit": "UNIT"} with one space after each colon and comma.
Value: {"value": -40, "unit": "°F"}
